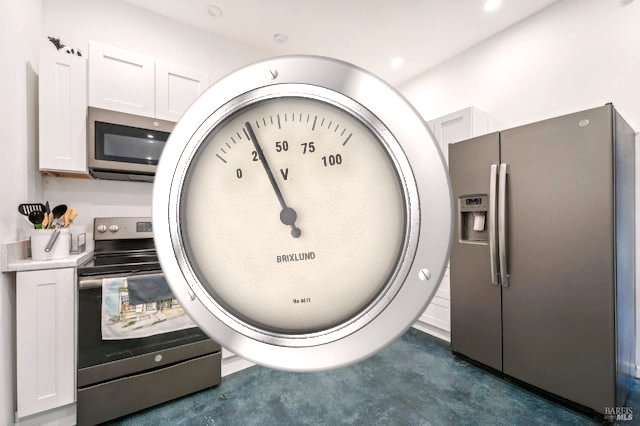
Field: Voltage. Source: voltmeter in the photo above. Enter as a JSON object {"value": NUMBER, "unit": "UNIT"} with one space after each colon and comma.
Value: {"value": 30, "unit": "V"}
